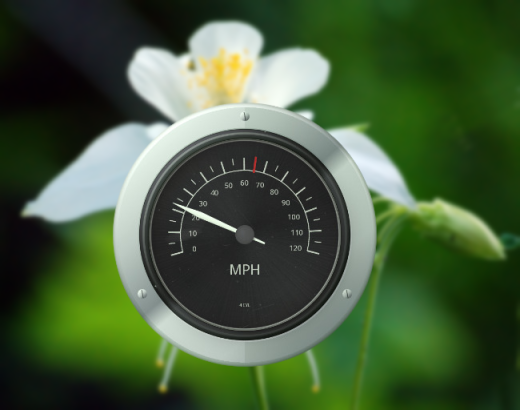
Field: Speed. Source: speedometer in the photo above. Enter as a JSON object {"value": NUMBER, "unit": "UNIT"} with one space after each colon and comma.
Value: {"value": 22.5, "unit": "mph"}
